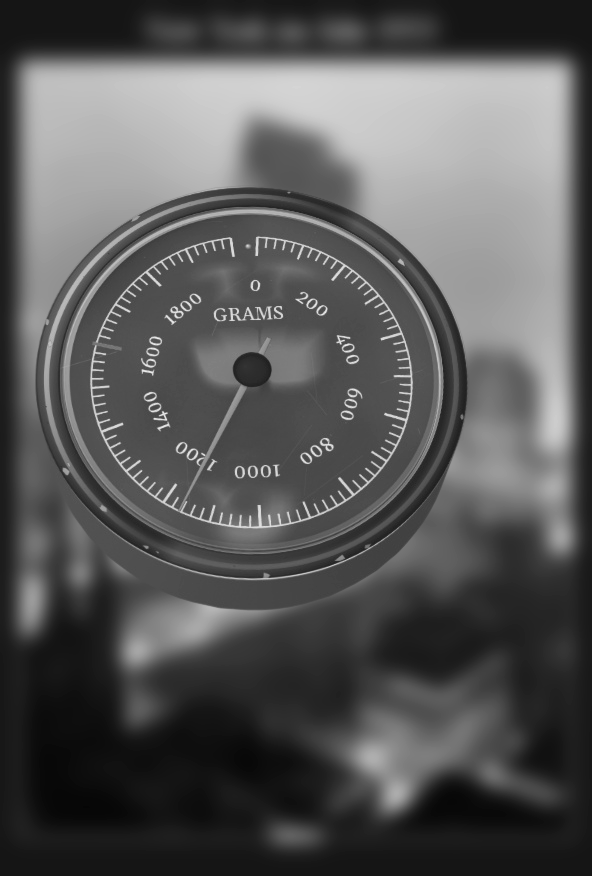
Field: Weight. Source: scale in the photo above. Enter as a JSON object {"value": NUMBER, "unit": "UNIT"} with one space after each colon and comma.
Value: {"value": 1160, "unit": "g"}
